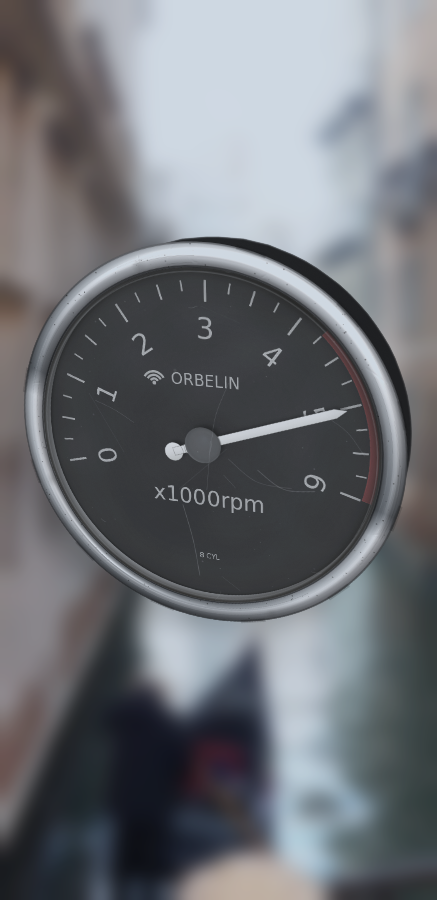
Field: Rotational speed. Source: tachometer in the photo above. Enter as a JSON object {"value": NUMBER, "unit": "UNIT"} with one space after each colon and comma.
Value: {"value": 5000, "unit": "rpm"}
